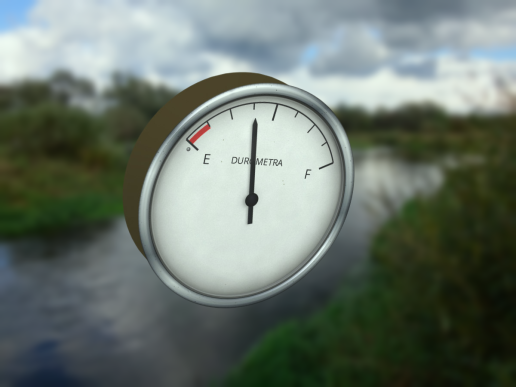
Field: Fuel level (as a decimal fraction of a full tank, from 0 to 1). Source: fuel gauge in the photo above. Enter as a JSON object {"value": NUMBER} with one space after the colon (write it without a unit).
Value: {"value": 0.375}
